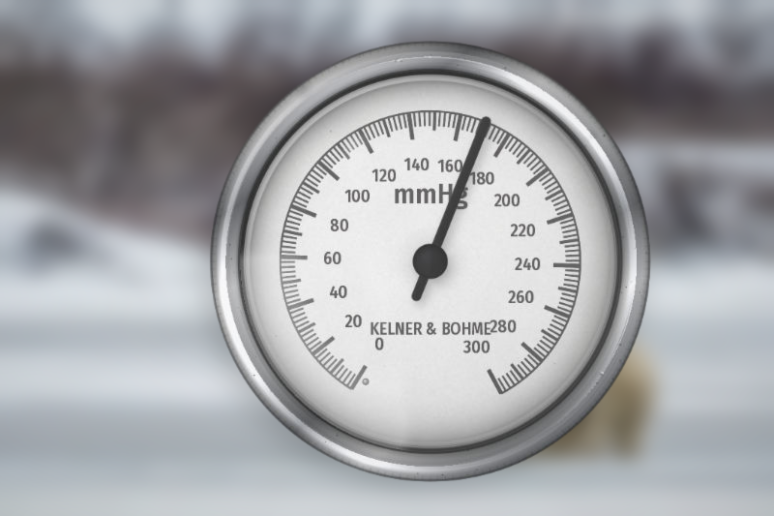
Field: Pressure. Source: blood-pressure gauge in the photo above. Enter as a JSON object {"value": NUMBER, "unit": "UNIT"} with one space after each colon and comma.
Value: {"value": 170, "unit": "mmHg"}
